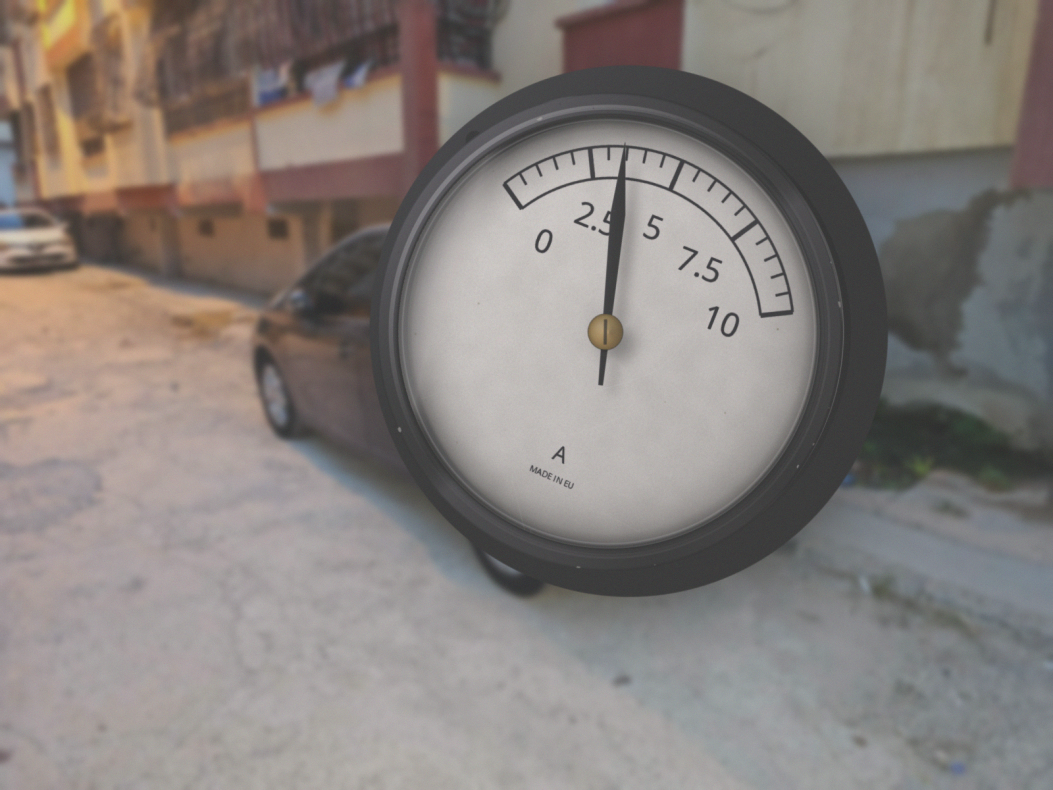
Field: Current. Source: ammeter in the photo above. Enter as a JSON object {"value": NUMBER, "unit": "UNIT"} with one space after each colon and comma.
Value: {"value": 3.5, "unit": "A"}
